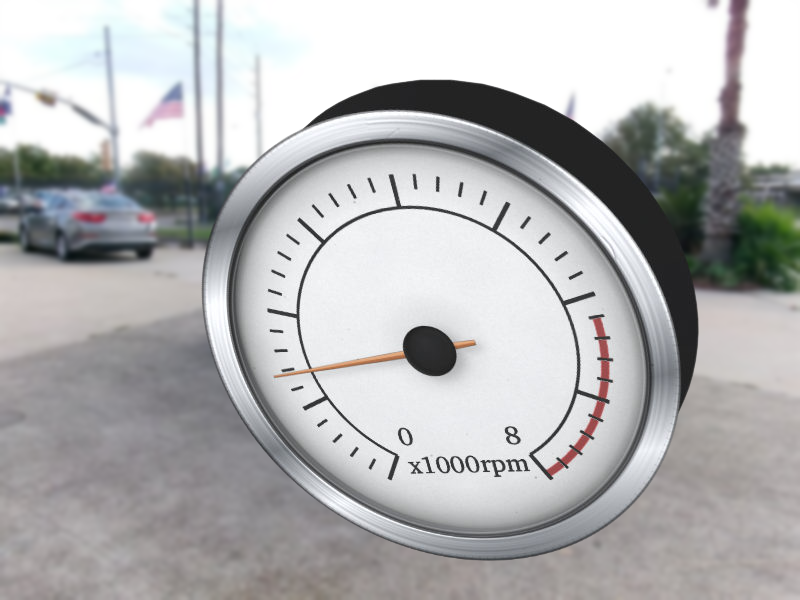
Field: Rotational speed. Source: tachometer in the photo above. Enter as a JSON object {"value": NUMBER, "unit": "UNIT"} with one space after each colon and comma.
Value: {"value": 1400, "unit": "rpm"}
